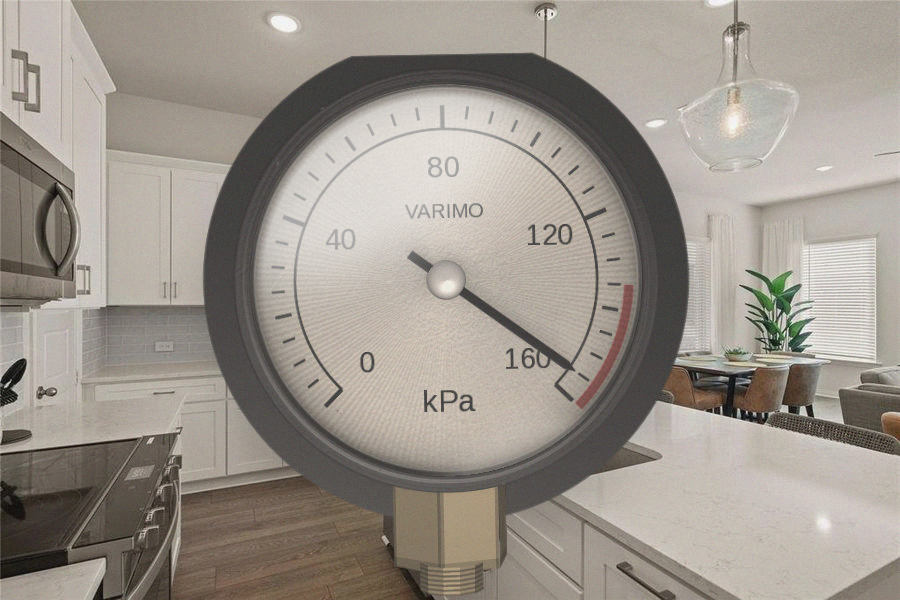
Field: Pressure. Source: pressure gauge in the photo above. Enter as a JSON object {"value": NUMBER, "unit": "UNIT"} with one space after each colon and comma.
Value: {"value": 155, "unit": "kPa"}
